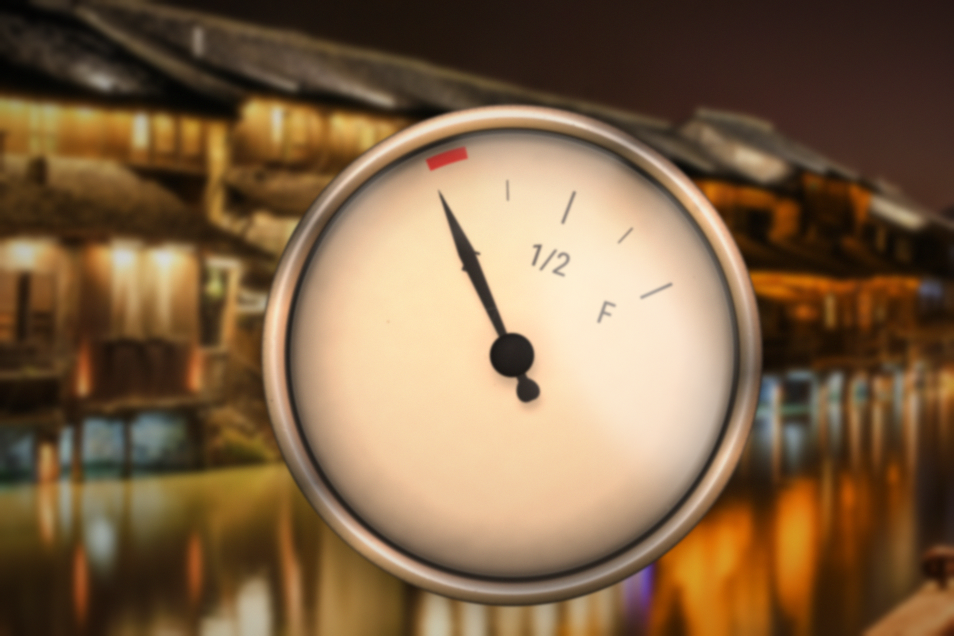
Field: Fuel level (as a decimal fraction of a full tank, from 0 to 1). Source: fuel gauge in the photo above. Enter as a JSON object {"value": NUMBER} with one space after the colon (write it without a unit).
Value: {"value": 0}
